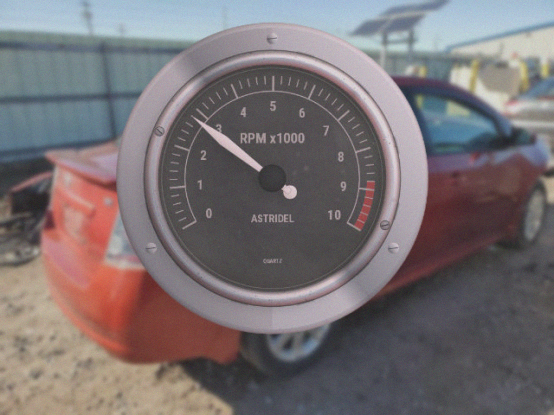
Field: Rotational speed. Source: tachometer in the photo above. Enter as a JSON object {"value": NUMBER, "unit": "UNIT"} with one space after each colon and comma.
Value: {"value": 2800, "unit": "rpm"}
